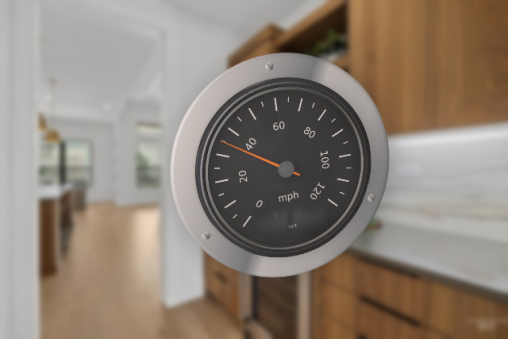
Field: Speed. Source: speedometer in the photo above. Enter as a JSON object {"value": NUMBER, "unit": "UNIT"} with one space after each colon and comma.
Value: {"value": 35, "unit": "mph"}
